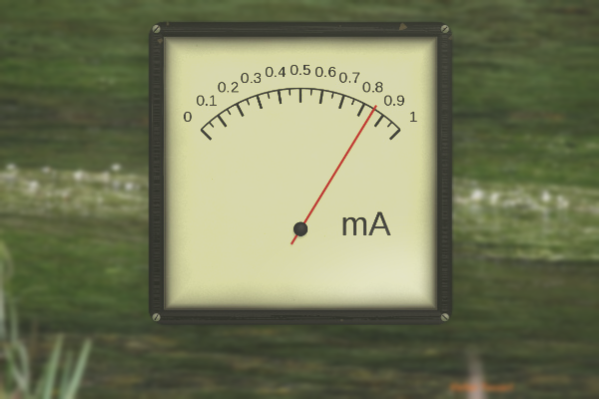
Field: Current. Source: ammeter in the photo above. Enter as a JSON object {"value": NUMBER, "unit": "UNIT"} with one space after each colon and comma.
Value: {"value": 0.85, "unit": "mA"}
